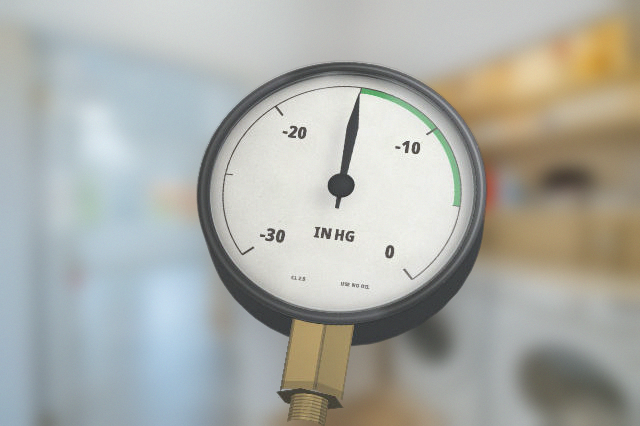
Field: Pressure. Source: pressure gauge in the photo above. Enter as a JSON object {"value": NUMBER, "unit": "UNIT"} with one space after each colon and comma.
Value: {"value": -15, "unit": "inHg"}
